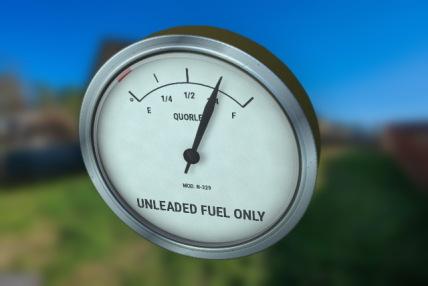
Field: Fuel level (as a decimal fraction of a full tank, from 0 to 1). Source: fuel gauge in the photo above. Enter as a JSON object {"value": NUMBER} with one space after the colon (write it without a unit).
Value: {"value": 0.75}
